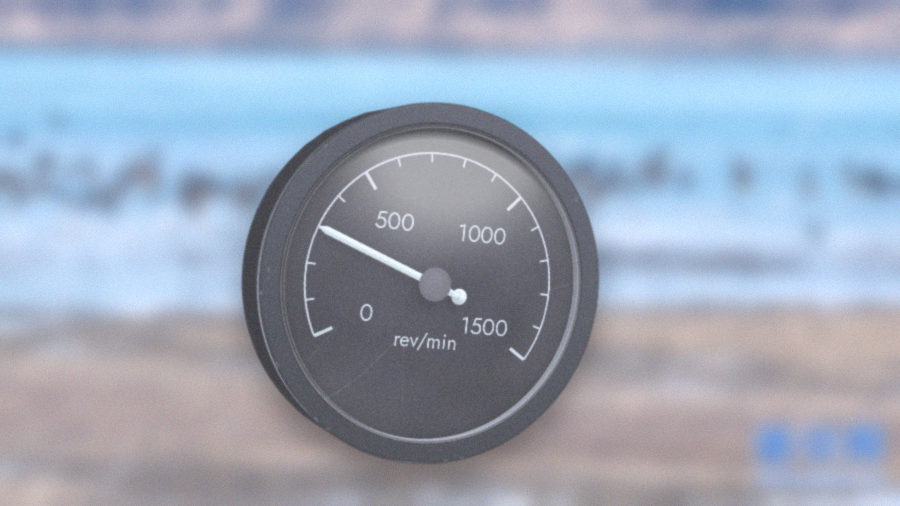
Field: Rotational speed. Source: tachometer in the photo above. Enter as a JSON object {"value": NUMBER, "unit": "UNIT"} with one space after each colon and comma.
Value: {"value": 300, "unit": "rpm"}
